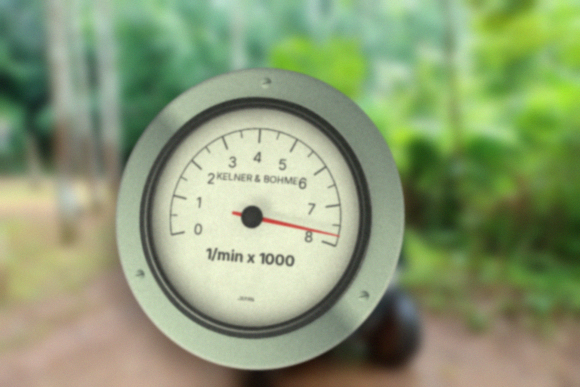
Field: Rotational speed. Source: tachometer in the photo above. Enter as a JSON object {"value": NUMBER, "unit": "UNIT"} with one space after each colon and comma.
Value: {"value": 7750, "unit": "rpm"}
